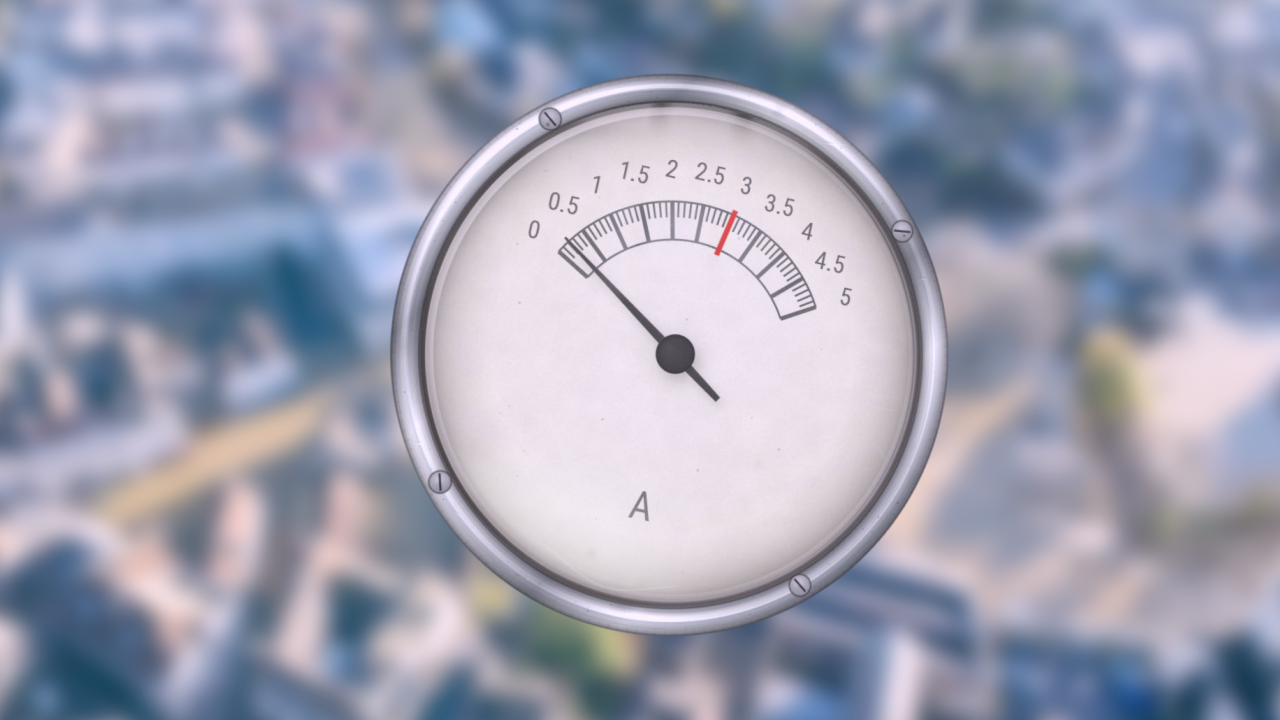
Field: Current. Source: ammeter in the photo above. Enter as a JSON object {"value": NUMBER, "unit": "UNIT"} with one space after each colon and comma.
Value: {"value": 0.2, "unit": "A"}
